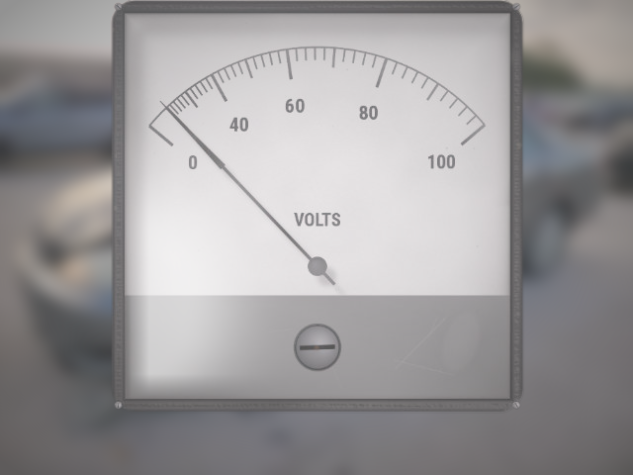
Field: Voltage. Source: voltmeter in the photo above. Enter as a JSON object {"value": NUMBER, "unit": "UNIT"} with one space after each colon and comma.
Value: {"value": 20, "unit": "V"}
